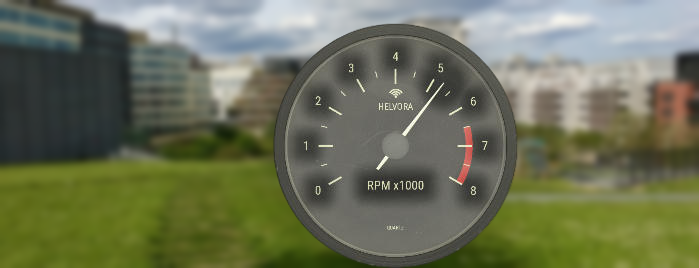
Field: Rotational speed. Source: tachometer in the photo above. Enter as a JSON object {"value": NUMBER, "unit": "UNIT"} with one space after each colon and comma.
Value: {"value": 5250, "unit": "rpm"}
